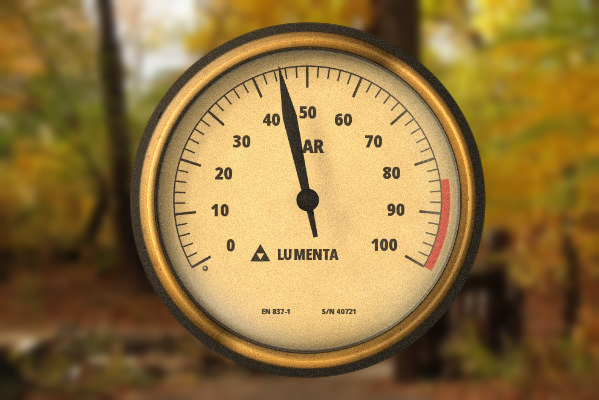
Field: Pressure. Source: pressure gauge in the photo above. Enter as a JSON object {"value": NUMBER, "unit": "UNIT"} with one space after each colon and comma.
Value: {"value": 45, "unit": "bar"}
